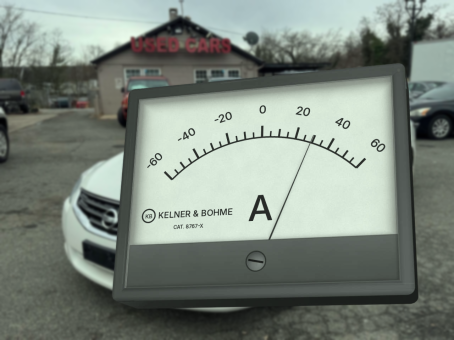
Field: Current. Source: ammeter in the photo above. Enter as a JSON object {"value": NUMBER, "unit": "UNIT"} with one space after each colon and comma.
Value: {"value": 30, "unit": "A"}
